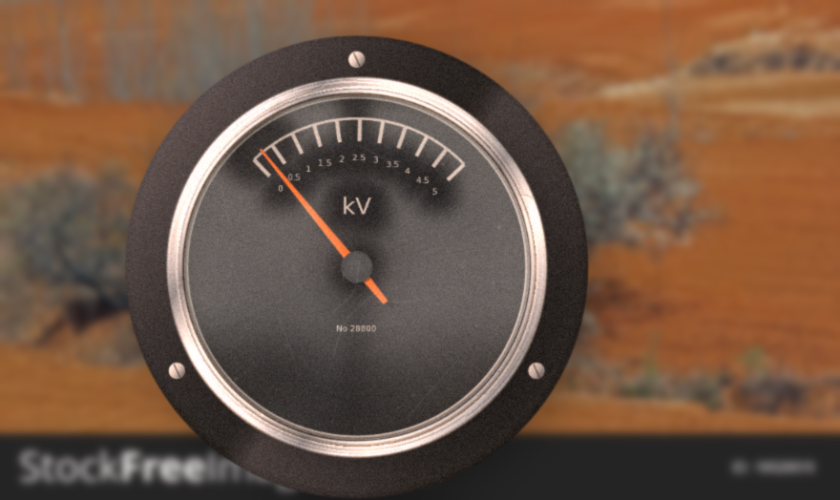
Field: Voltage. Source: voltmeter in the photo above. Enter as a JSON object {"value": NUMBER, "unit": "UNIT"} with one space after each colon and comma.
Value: {"value": 0.25, "unit": "kV"}
